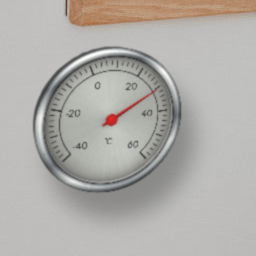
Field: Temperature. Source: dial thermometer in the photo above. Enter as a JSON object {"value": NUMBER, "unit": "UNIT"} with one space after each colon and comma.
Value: {"value": 30, "unit": "°C"}
